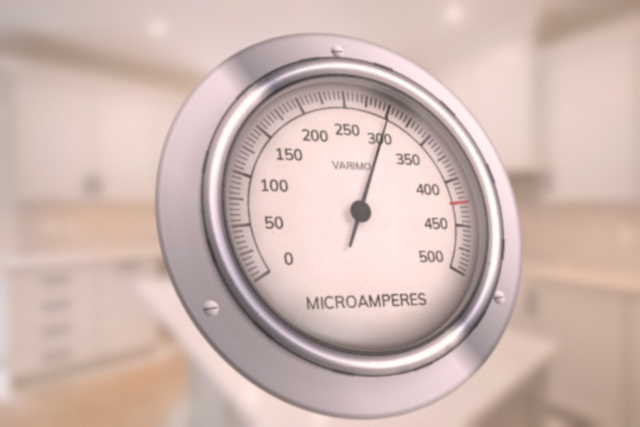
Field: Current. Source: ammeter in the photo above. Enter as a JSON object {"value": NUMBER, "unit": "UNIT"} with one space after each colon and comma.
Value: {"value": 300, "unit": "µA"}
